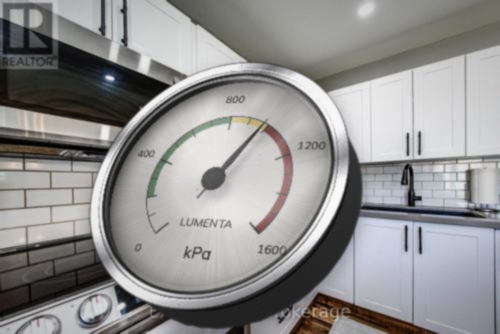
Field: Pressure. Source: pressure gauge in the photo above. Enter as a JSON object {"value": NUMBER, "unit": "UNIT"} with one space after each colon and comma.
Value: {"value": 1000, "unit": "kPa"}
